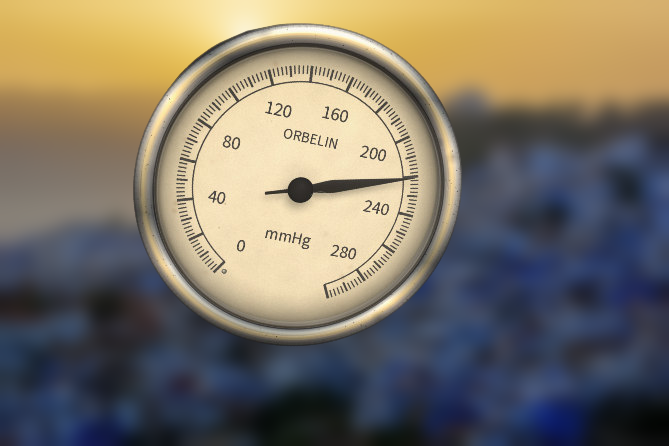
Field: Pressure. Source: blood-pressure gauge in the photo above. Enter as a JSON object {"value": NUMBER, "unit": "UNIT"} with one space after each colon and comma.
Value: {"value": 220, "unit": "mmHg"}
